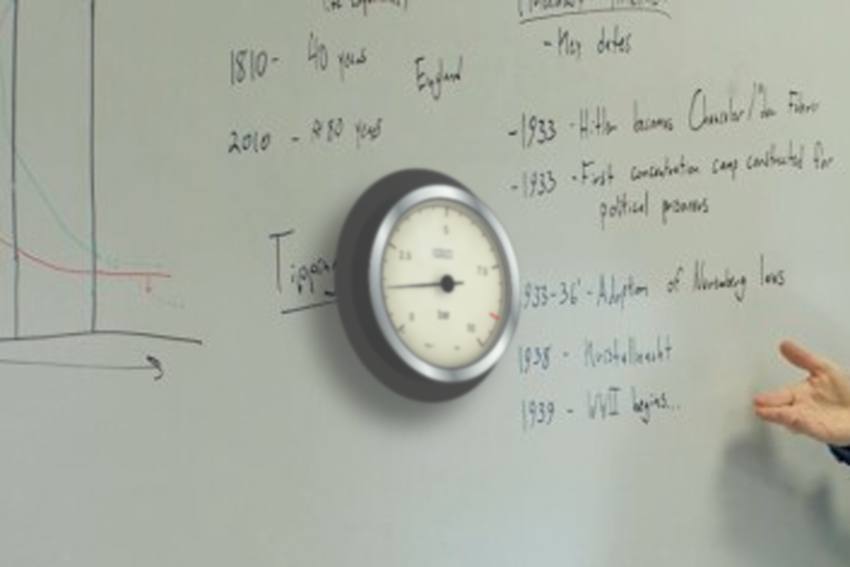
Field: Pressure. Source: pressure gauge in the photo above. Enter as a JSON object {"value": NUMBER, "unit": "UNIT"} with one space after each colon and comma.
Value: {"value": 1.25, "unit": "bar"}
